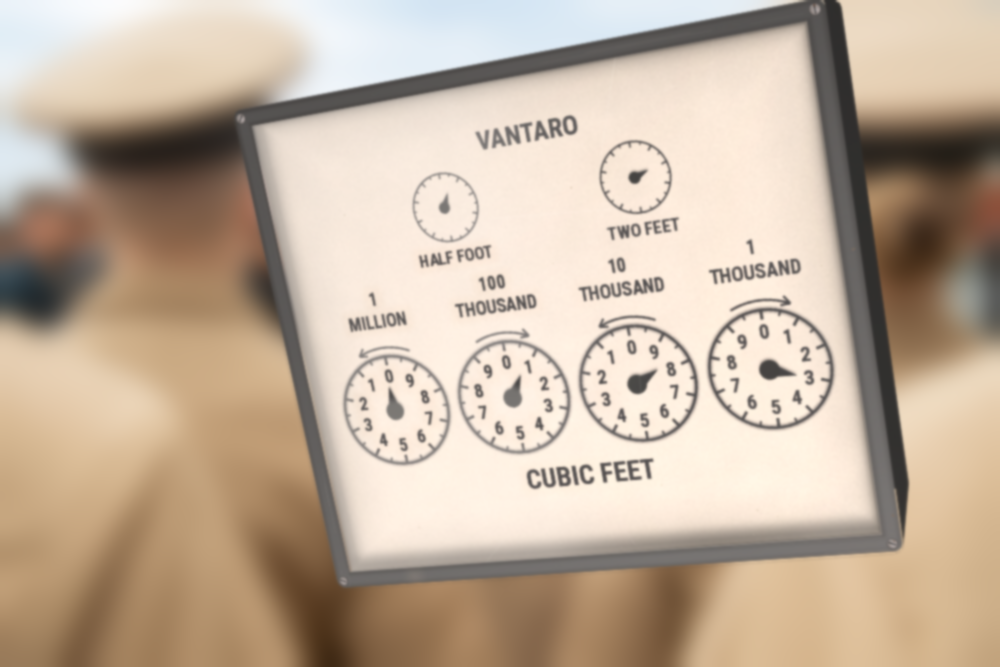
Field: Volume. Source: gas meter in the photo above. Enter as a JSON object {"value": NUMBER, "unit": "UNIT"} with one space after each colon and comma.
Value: {"value": 8300, "unit": "ft³"}
